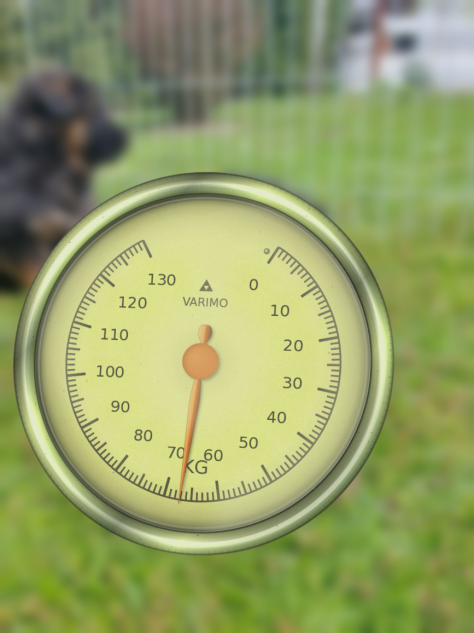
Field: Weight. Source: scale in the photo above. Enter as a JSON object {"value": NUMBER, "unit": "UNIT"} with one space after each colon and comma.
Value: {"value": 67, "unit": "kg"}
